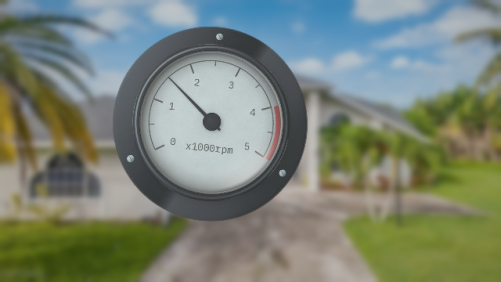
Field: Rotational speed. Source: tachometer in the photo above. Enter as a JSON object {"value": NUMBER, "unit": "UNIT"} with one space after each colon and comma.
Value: {"value": 1500, "unit": "rpm"}
